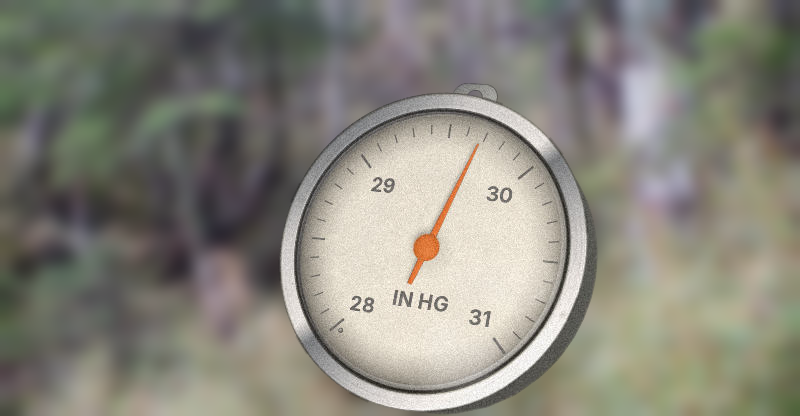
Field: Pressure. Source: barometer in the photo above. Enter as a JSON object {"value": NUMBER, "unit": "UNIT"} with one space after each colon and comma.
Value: {"value": 29.7, "unit": "inHg"}
